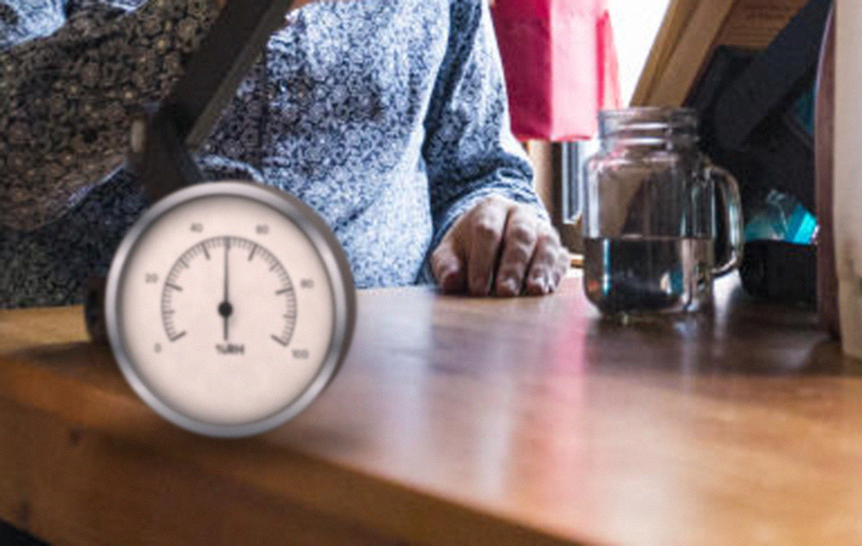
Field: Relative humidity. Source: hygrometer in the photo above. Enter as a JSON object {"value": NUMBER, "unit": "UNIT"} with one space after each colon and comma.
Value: {"value": 50, "unit": "%"}
